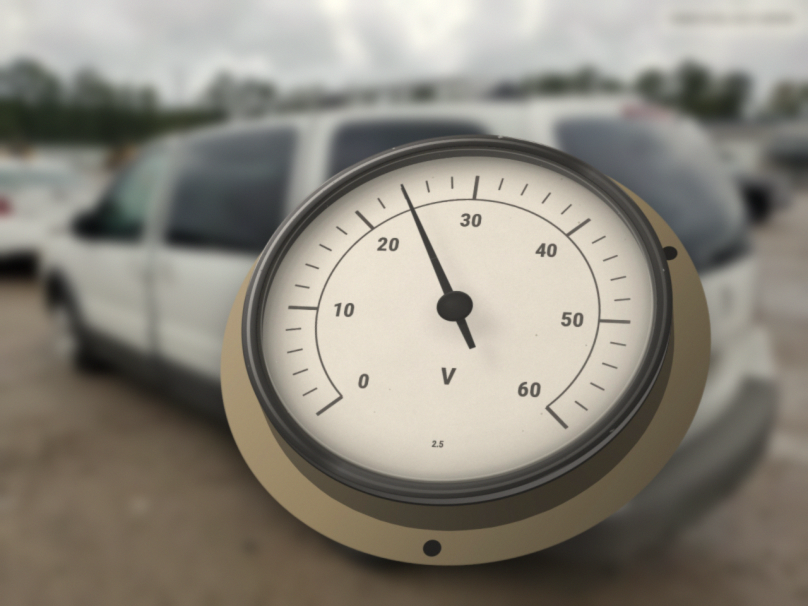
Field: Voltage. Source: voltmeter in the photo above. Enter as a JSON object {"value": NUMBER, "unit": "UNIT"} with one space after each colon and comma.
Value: {"value": 24, "unit": "V"}
